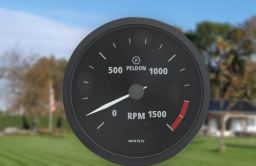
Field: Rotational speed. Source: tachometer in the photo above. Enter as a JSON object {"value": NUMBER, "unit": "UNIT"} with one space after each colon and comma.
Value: {"value": 100, "unit": "rpm"}
